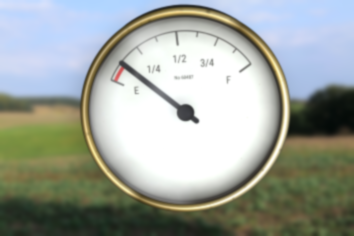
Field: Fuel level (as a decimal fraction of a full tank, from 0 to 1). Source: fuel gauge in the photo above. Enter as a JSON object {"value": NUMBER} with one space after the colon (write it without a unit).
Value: {"value": 0.125}
